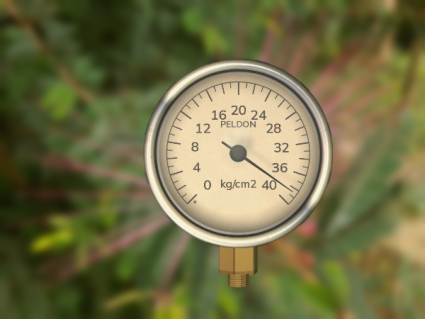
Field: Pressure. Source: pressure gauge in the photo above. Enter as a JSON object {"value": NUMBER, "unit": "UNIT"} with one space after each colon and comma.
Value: {"value": 38.5, "unit": "kg/cm²"}
